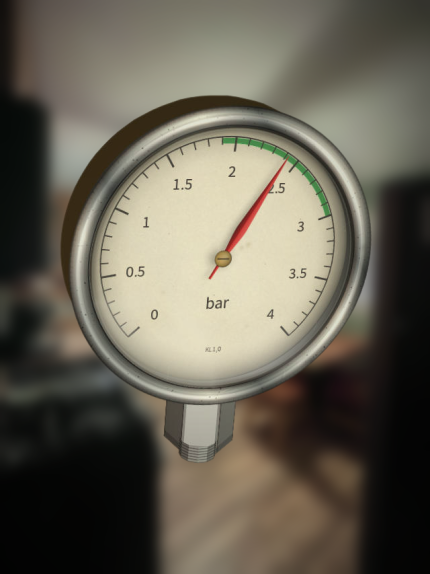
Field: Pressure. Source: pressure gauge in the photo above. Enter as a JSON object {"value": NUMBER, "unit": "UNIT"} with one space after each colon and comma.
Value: {"value": 2.4, "unit": "bar"}
